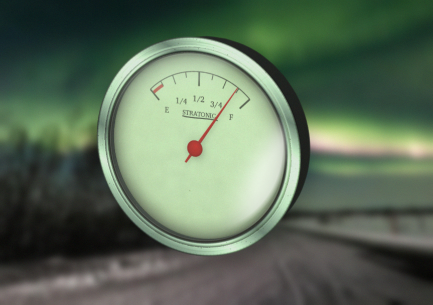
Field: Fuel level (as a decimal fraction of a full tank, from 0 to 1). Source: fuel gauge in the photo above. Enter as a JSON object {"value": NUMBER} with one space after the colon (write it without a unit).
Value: {"value": 0.875}
